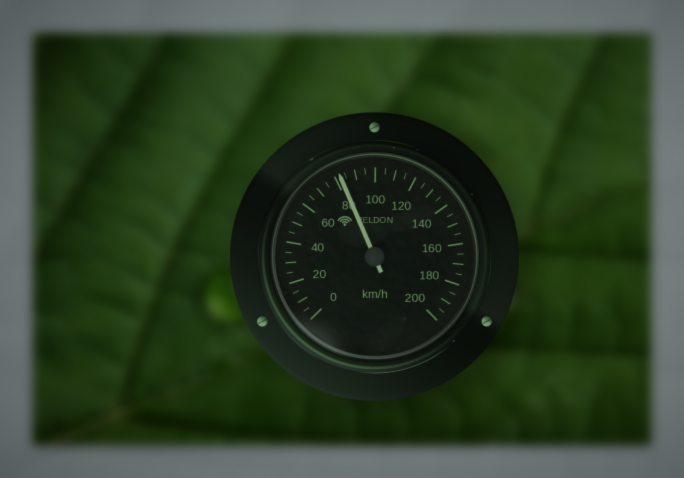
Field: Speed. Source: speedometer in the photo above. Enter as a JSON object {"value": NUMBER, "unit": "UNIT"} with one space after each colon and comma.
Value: {"value": 82.5, "unit": "km/h"}
